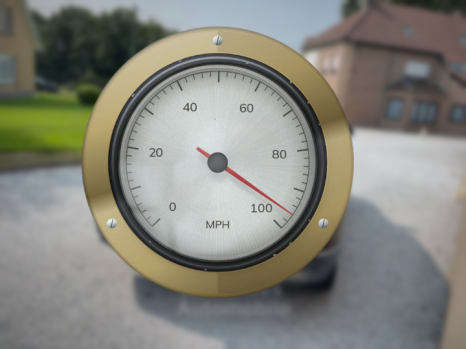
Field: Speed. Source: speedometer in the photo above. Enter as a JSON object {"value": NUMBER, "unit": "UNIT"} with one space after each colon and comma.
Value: {"value": 96, "unit": "mph"}
